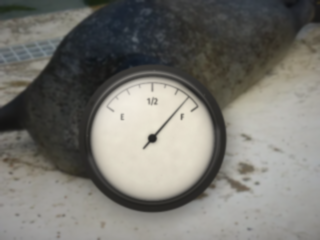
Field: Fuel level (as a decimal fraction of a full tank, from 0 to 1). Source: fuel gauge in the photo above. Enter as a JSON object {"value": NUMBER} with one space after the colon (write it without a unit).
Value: {"value": 0.875}
